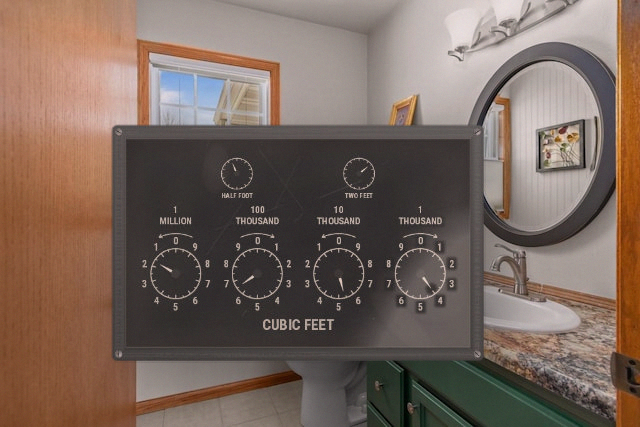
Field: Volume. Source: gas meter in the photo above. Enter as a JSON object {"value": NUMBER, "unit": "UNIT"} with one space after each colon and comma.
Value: {"value": 165400, "unit": "ft³"}
